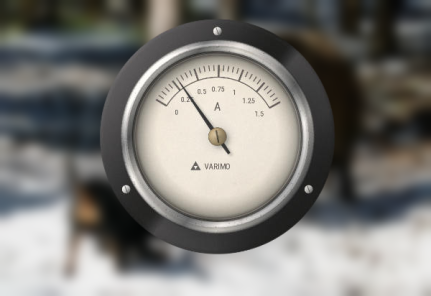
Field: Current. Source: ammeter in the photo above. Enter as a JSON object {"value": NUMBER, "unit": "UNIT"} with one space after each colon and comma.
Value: {"value": 0.3, "unit": "A"}
